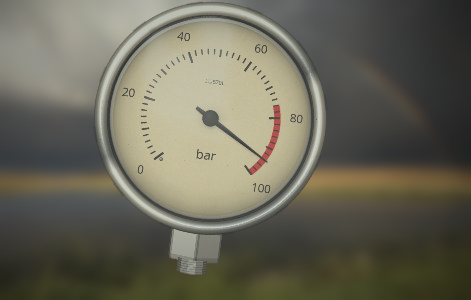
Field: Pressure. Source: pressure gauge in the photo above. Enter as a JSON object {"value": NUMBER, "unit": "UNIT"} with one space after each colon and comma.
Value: {"value": 94, "unit": "bar"}
